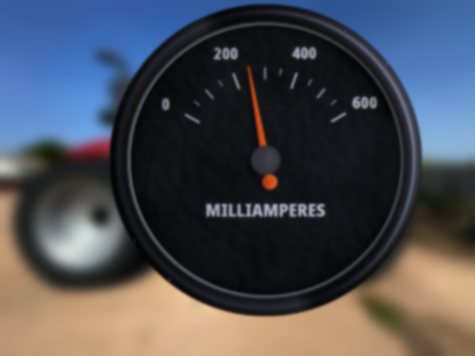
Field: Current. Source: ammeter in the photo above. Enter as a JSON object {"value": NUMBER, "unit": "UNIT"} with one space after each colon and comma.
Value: {"value": 250, "unit": "mA"}
